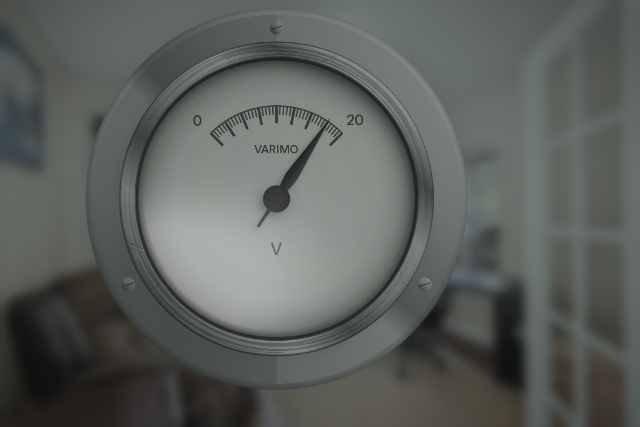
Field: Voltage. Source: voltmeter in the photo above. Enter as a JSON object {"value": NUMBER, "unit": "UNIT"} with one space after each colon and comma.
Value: {"value": 17.5, "unit": "V"}
